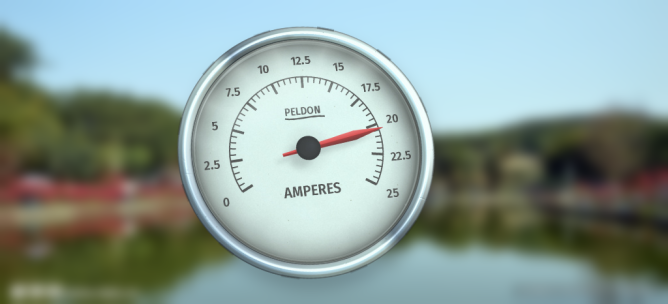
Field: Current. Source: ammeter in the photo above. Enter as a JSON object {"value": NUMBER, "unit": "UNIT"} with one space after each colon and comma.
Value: {"value": 20.5, "unit": "A"}
